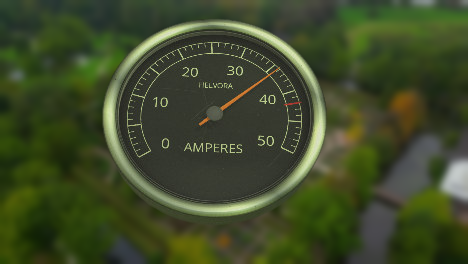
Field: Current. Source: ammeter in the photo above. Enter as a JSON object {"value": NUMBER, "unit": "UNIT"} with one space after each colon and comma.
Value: {"value": 36, "unit": "A"}
